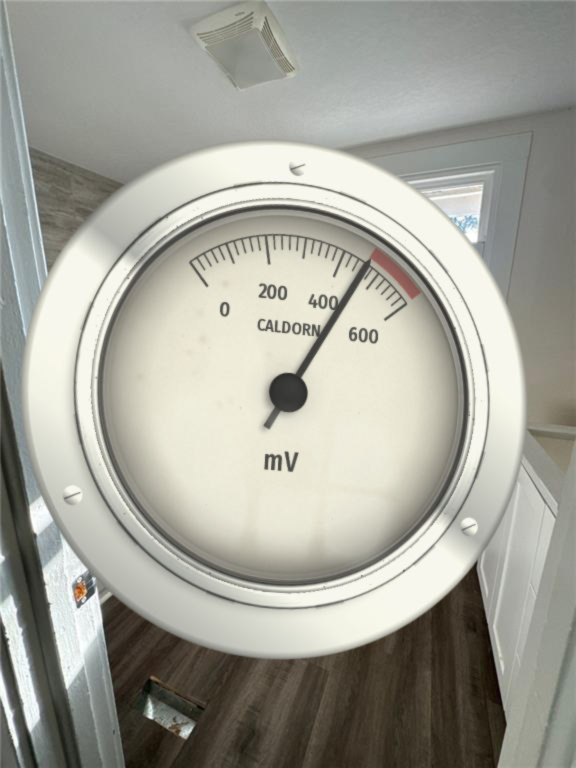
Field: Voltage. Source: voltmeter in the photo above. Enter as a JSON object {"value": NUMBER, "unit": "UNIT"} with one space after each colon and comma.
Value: {"value": 460, "unit": "mV"}
